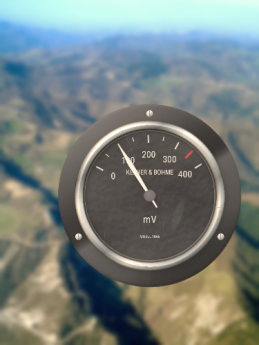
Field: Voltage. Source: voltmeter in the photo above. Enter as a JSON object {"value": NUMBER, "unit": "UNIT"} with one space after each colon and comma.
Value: {"value": 100, "unit": "mV"}
